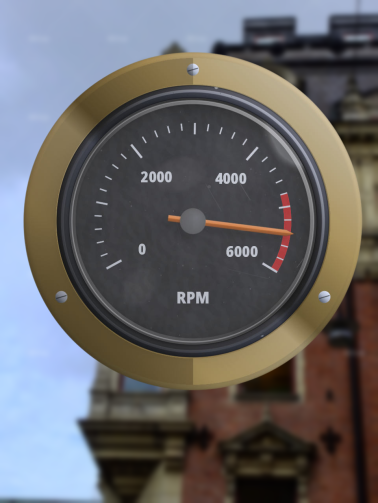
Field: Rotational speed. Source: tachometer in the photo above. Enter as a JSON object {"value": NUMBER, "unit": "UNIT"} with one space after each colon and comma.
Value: {"value": 5400, "unit": "rpm"}
